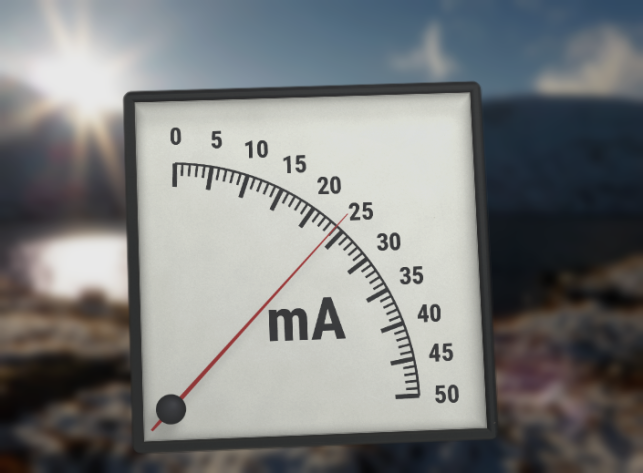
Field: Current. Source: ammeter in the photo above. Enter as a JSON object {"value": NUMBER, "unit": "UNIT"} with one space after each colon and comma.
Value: {"value": 24, "unit": "mA"}
